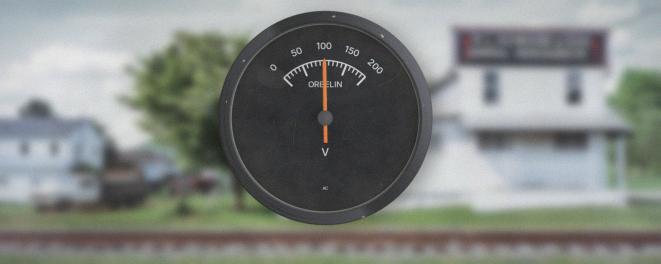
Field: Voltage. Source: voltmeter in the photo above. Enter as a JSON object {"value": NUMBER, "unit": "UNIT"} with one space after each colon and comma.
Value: {"value": 100, "unit": "V"}
